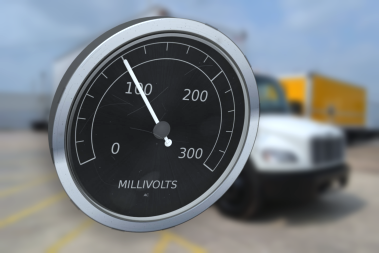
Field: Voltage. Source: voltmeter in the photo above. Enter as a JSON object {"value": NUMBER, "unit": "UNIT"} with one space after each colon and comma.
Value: {"value": 100, "unit": "mV"}
